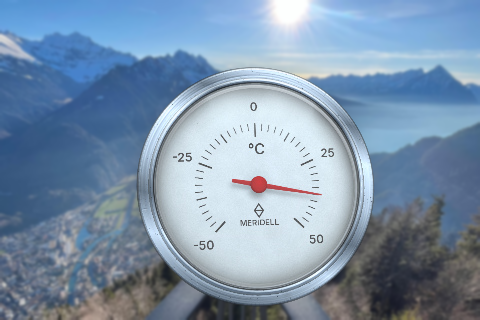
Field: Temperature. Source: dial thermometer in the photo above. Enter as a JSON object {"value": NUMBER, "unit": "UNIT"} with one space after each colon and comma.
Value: {"value": 37.5, "unit": "°C"}
